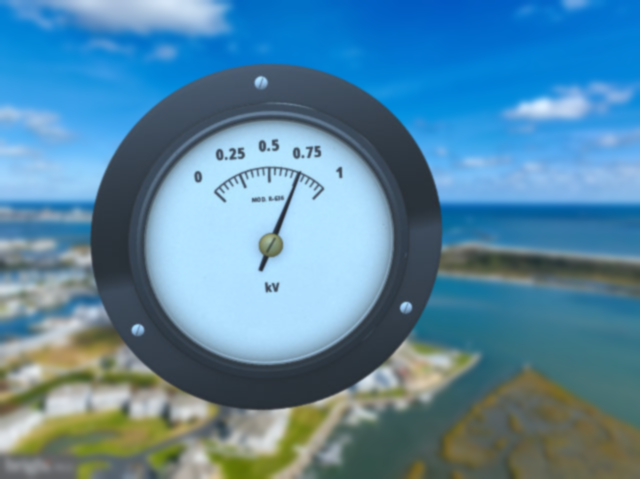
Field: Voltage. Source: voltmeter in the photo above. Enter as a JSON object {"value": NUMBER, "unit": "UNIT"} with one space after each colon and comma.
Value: {"value": 0.75, "unit": "kV"}
